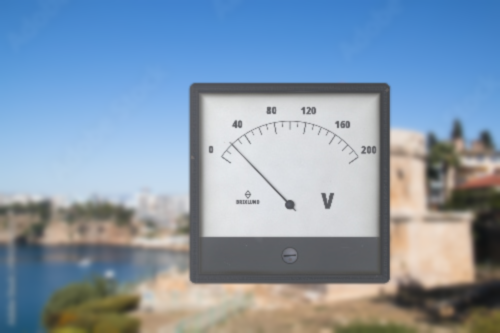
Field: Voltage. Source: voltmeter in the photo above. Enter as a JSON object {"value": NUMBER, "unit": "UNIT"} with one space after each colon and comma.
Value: {"value": 20, "unit": "V"}
